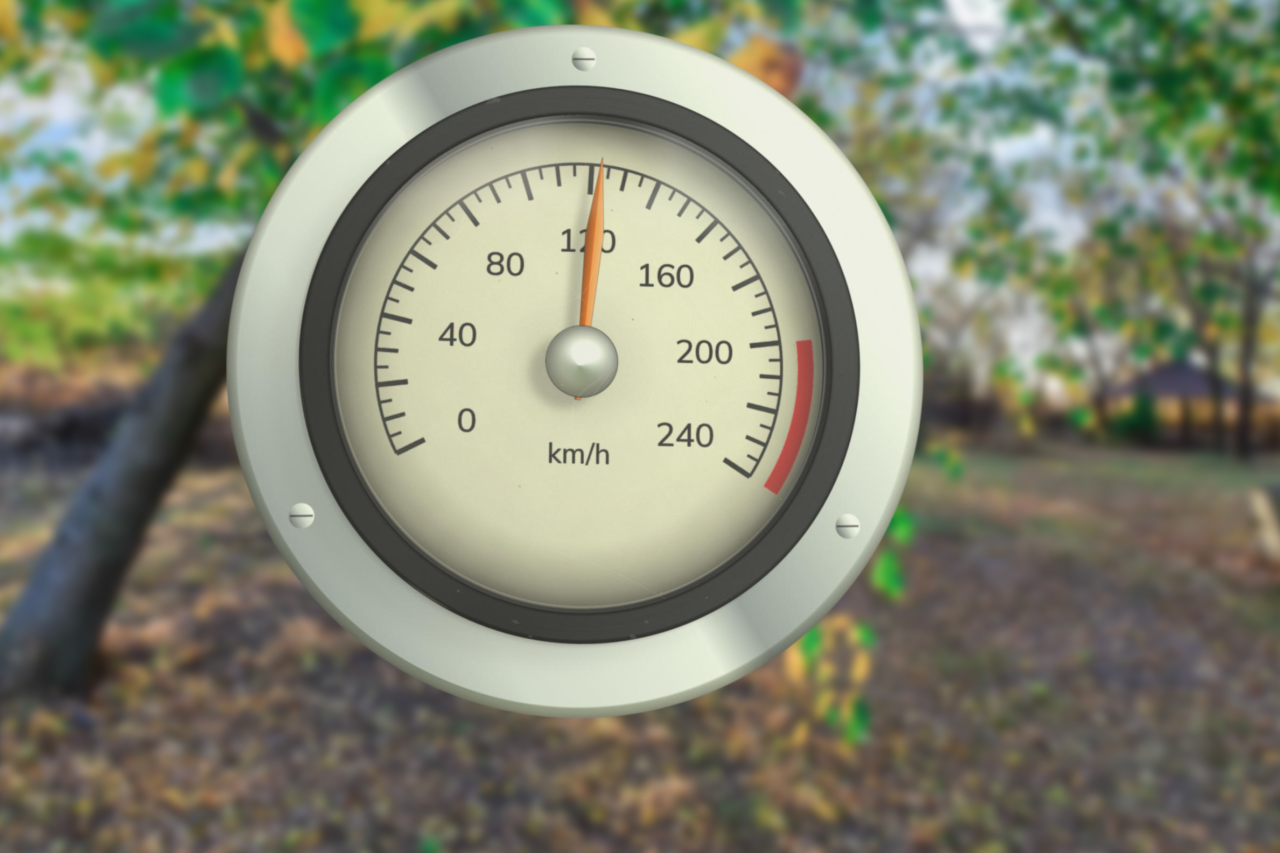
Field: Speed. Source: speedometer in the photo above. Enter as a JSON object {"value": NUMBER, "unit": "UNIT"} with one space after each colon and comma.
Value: {"value": 122.5, "unit": "km/h"}
